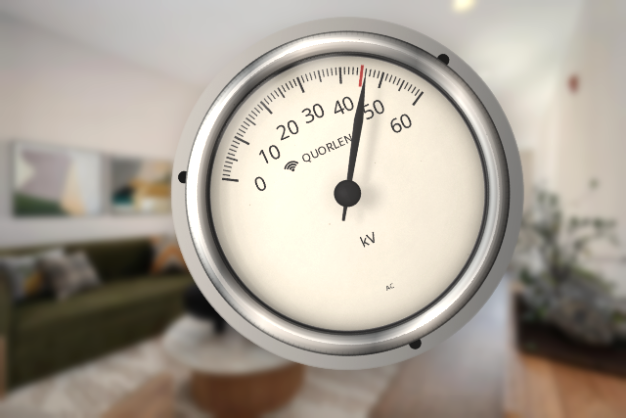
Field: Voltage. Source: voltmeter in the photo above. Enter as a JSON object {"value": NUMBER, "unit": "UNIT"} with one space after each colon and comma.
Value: {"value": 46, "unit": "kV"}
